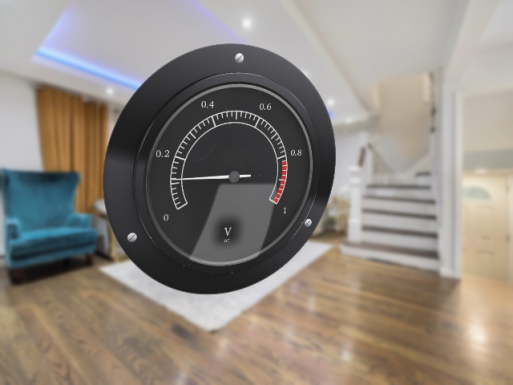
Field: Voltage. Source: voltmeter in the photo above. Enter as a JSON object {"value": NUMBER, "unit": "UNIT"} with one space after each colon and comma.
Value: {"value": 0.12, "unit": "V"}
